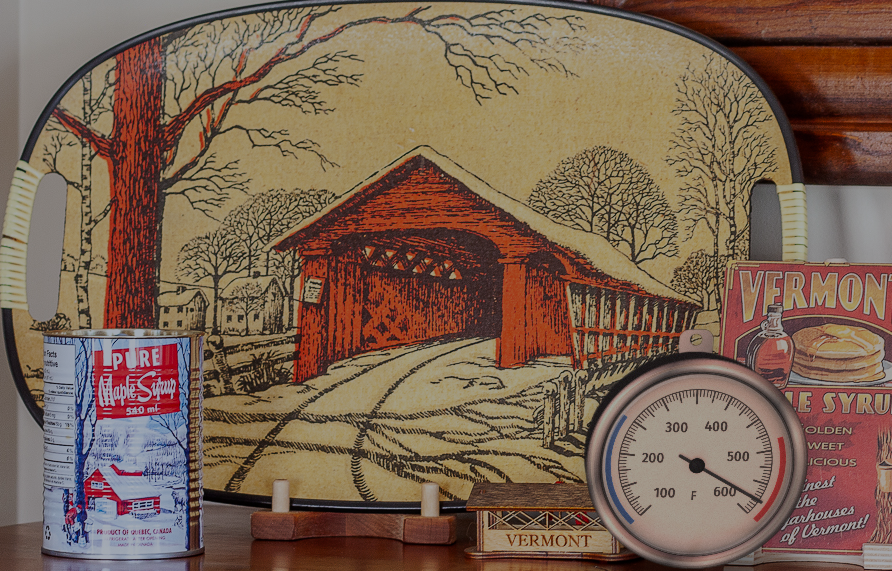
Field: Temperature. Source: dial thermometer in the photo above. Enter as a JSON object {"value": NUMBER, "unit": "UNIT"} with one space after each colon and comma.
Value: {"value": 575, "unit": "°F"}
